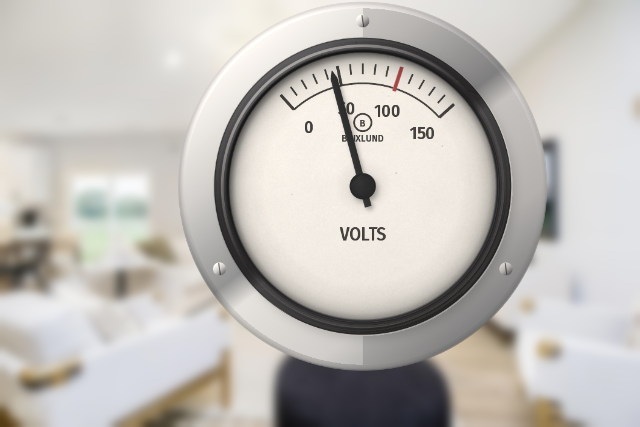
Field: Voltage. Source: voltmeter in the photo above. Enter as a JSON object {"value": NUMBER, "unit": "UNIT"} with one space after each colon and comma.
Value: {"value": 45, "unit": "V"}
